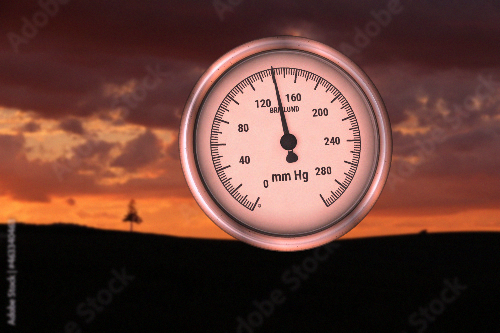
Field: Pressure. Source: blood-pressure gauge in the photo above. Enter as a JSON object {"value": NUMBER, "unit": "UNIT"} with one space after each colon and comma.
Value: {"value": 140, "unit": "mmHg"}
